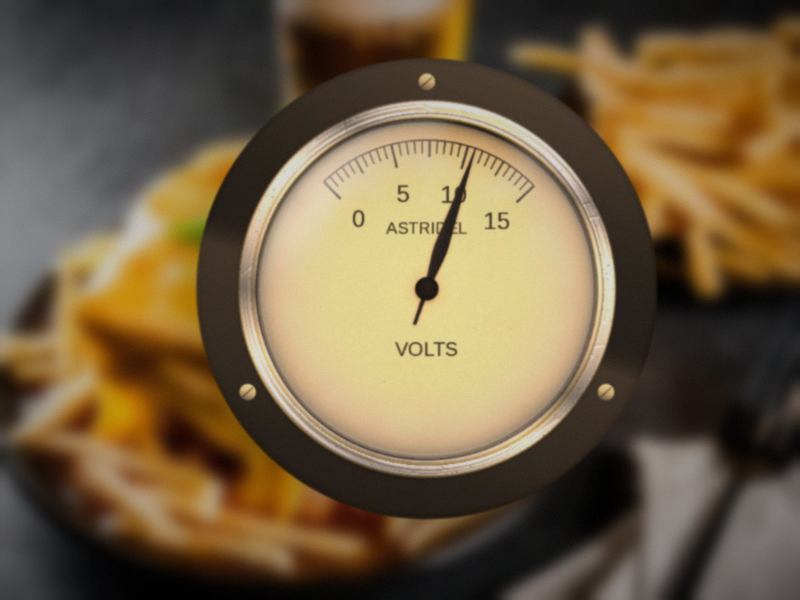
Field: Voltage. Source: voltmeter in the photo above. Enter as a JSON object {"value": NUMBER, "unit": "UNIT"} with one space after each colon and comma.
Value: {"value": 10.5, "unit": "V"}
